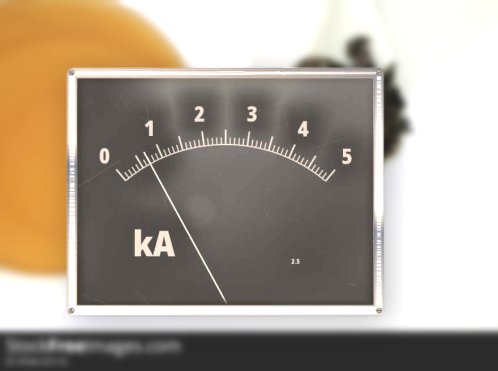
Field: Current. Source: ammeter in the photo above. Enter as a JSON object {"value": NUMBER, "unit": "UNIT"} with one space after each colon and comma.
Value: {"value": 0.7, "unit": "kA"}
